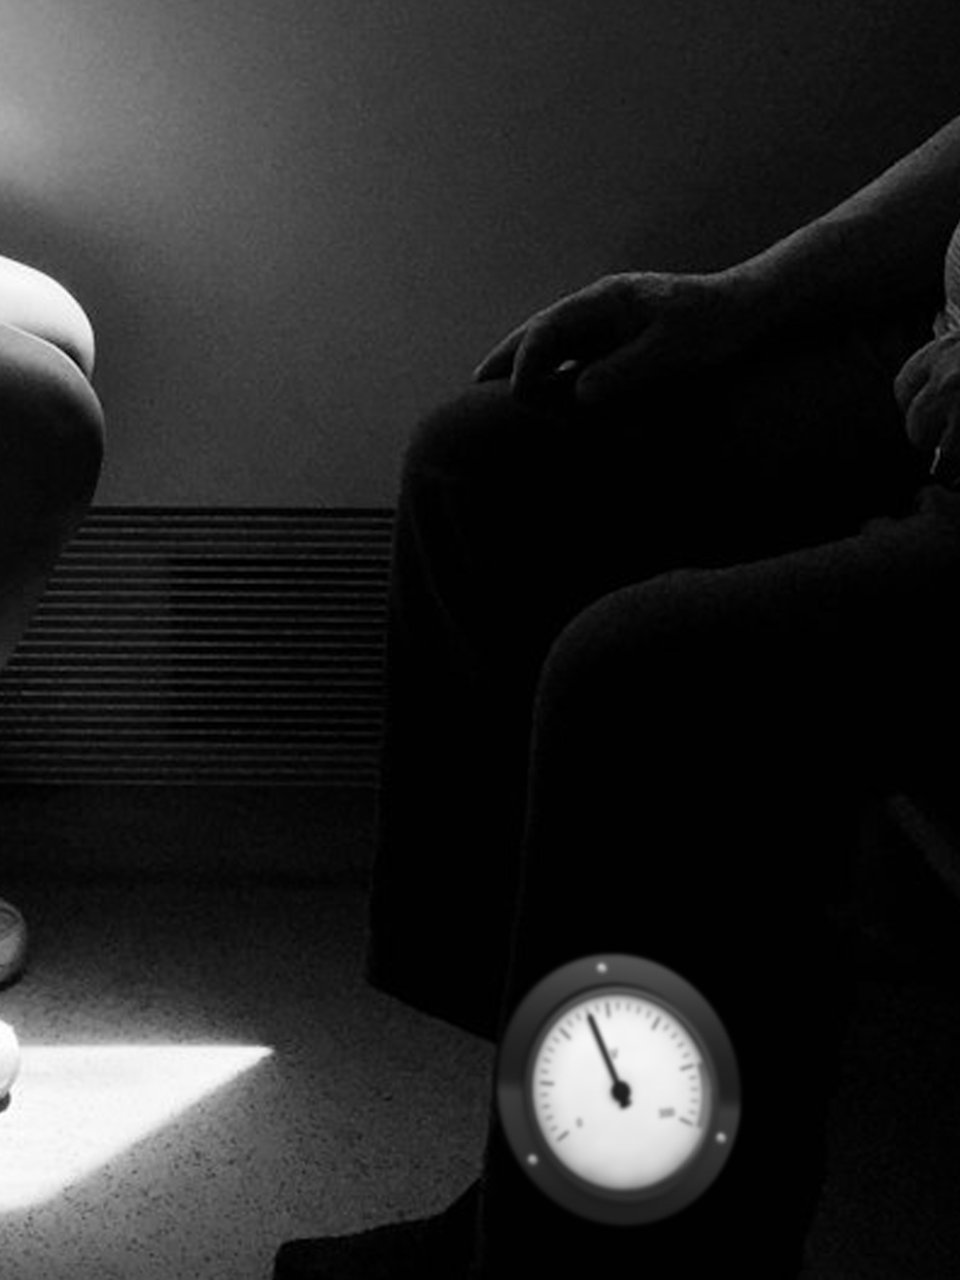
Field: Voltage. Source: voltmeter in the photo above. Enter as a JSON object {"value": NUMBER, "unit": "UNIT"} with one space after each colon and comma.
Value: {"value": 130, "unit": "V"}
